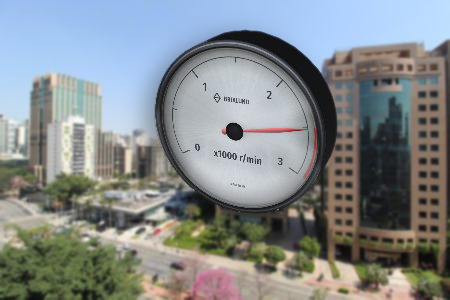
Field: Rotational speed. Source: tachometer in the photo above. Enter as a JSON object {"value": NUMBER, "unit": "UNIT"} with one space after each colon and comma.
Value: {"value": 2500, "unit": "rpm"}
